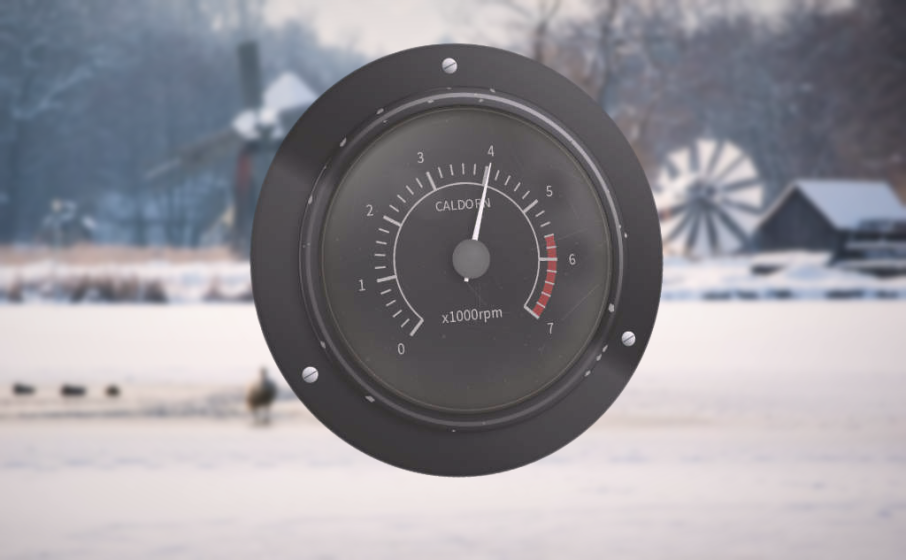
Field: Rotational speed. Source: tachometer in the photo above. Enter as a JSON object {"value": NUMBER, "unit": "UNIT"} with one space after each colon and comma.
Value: {"value": 4000, "unit": "rpm"}
